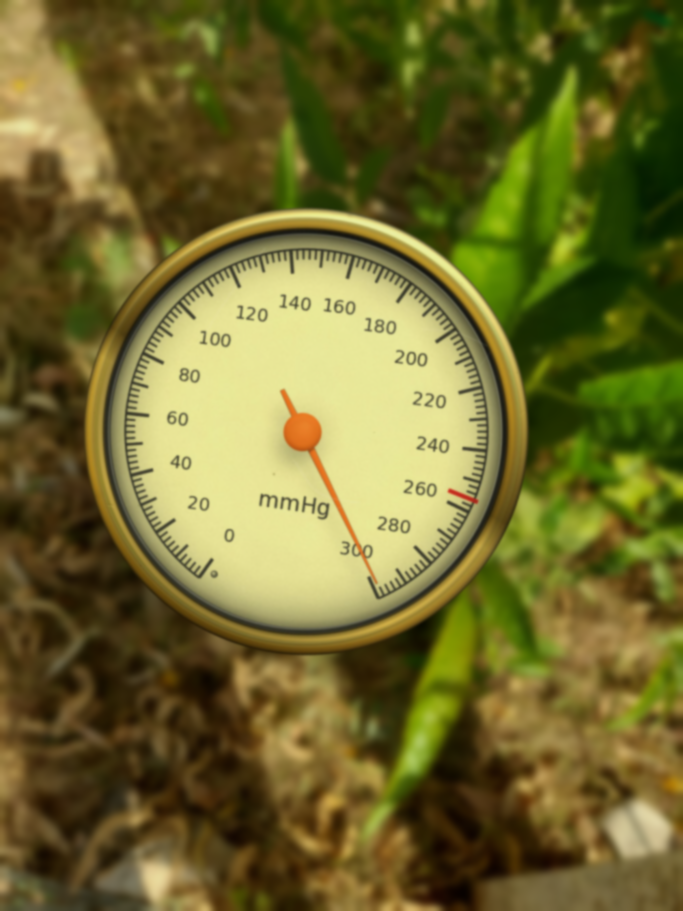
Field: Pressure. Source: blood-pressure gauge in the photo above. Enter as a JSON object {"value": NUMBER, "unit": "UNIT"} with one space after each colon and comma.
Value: {"value": 298, "unit": "mmHg"}
